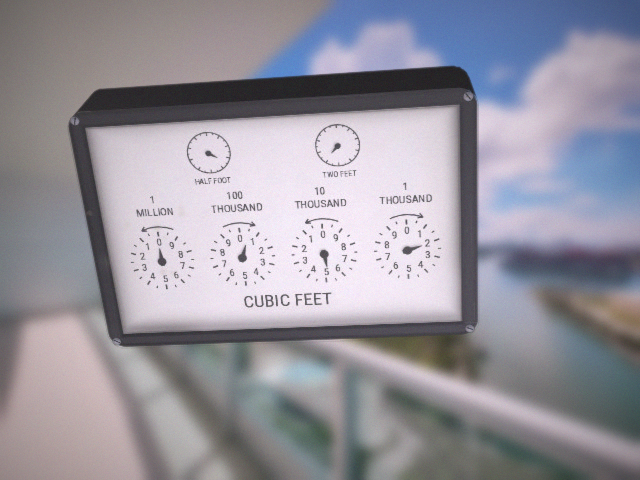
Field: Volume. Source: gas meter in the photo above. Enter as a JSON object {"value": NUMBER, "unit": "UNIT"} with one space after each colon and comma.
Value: {"value": 5200, "unit": "ft³"}
